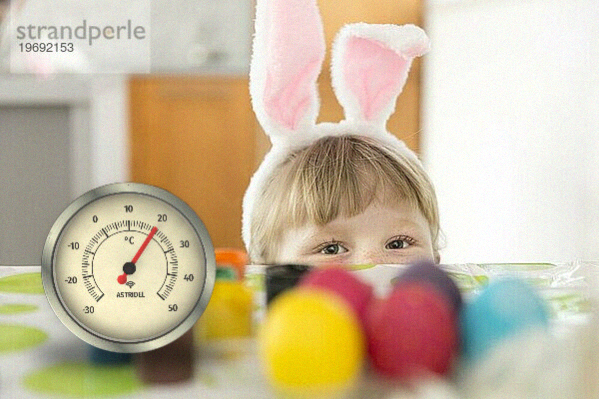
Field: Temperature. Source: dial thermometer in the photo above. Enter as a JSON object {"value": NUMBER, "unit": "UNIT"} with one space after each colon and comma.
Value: {"value": 20, "unit": "°C"}
